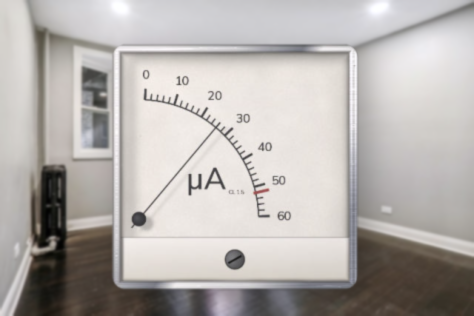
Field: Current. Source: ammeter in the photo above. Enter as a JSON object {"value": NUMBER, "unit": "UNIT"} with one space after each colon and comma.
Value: {"value": 26, "unit": "µA"}
